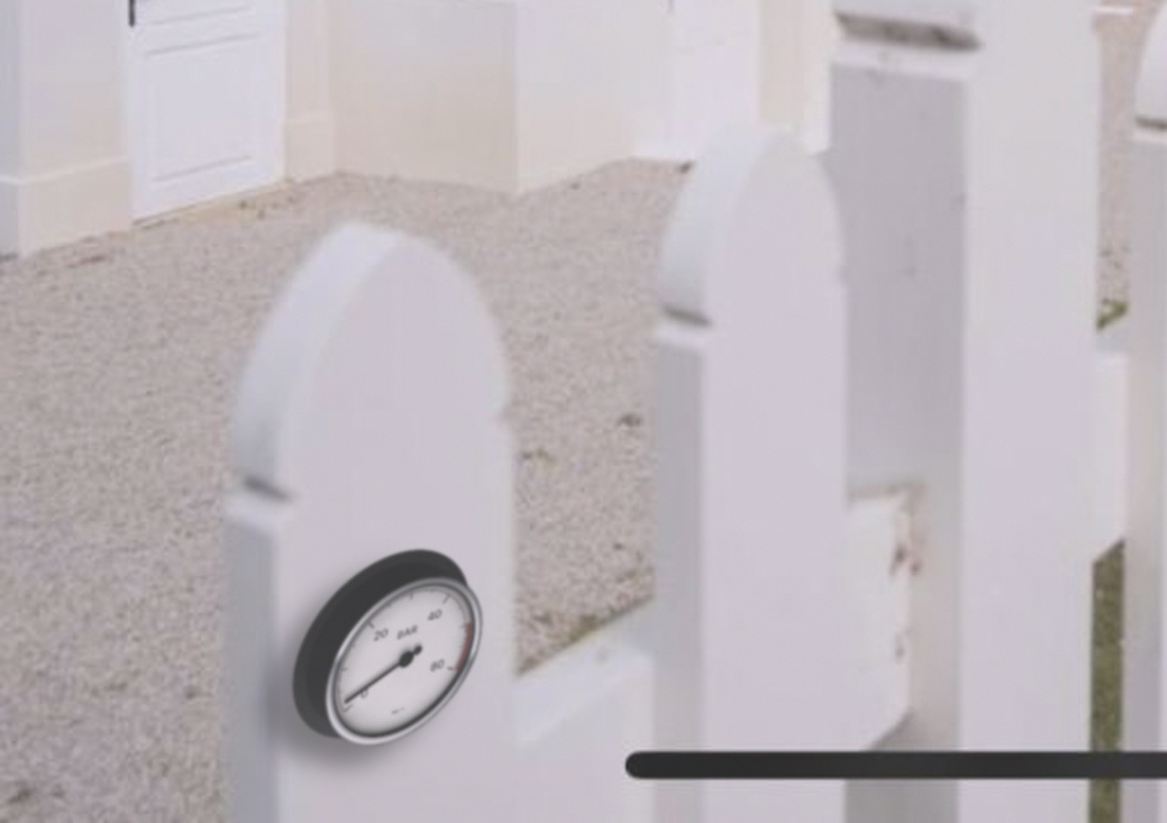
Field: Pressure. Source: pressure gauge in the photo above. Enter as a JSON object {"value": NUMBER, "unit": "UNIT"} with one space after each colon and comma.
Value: {"value": 2.5, "unit": "bar"}
